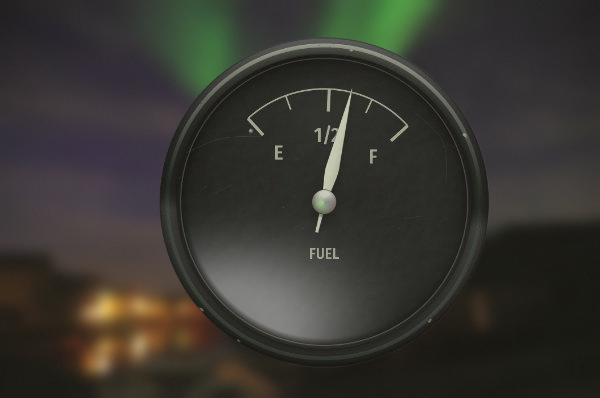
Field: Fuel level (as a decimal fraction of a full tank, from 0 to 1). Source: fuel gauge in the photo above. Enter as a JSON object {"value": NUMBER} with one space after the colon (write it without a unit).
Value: {"value": 0.625}
